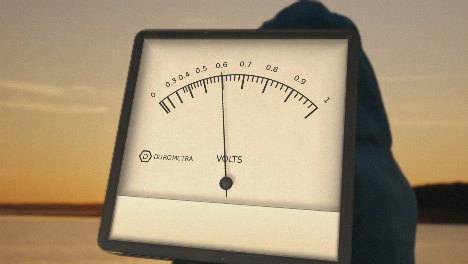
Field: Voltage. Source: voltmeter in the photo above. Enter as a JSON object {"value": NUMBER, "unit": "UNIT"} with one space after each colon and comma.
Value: {"value": 0.6, "unit": "V"}
